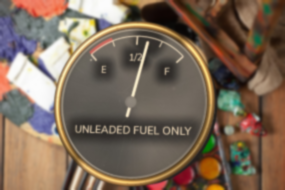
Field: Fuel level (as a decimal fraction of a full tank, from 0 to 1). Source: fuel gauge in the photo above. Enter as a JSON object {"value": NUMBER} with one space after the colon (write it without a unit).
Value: {"value": 0.625}
